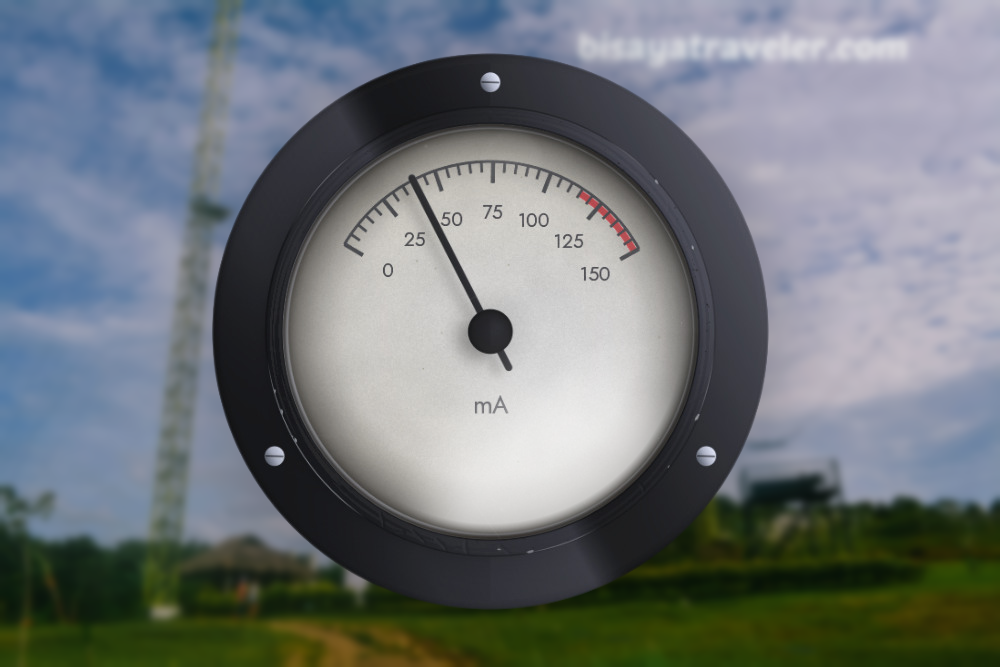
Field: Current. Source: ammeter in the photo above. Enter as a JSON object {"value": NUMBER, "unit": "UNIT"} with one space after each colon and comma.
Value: {"value": 40, "unit": "mA"}
